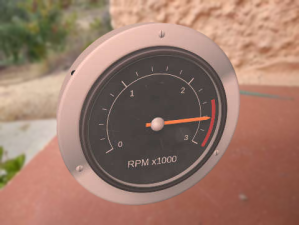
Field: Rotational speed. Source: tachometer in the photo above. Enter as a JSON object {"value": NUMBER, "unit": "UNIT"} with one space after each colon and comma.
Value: {"value": 2600, "unit": "rpm"}
